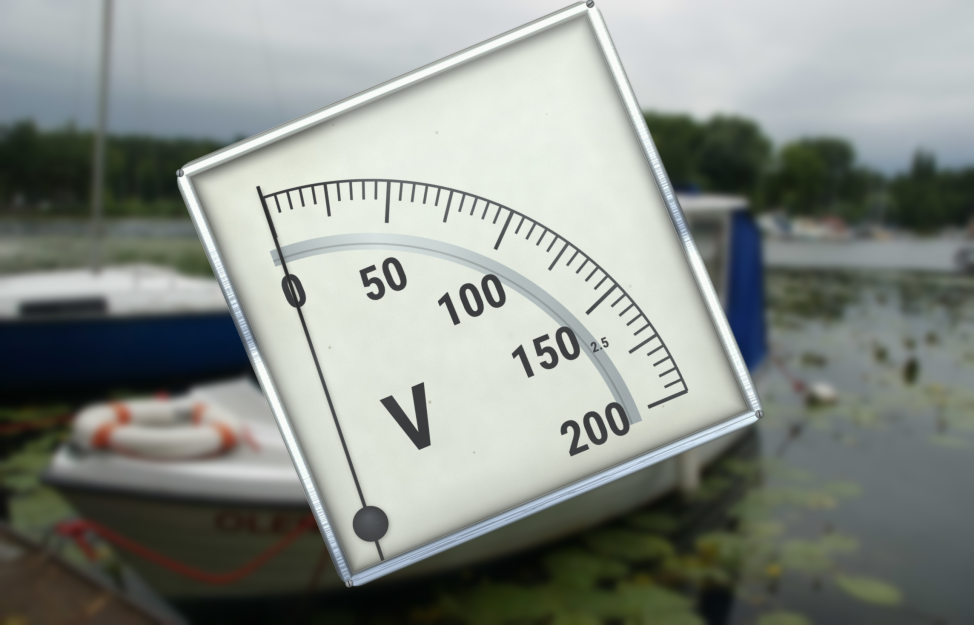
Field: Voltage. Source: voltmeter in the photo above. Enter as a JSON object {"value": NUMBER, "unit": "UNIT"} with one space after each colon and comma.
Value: {"value": 0, "unit": "V"}
